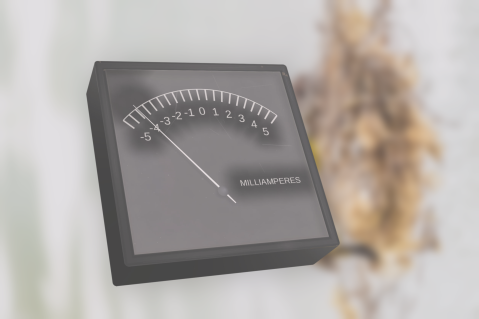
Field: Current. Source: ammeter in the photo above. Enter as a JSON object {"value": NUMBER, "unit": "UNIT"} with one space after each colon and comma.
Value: {"value": -4, "unit": "mA"}
